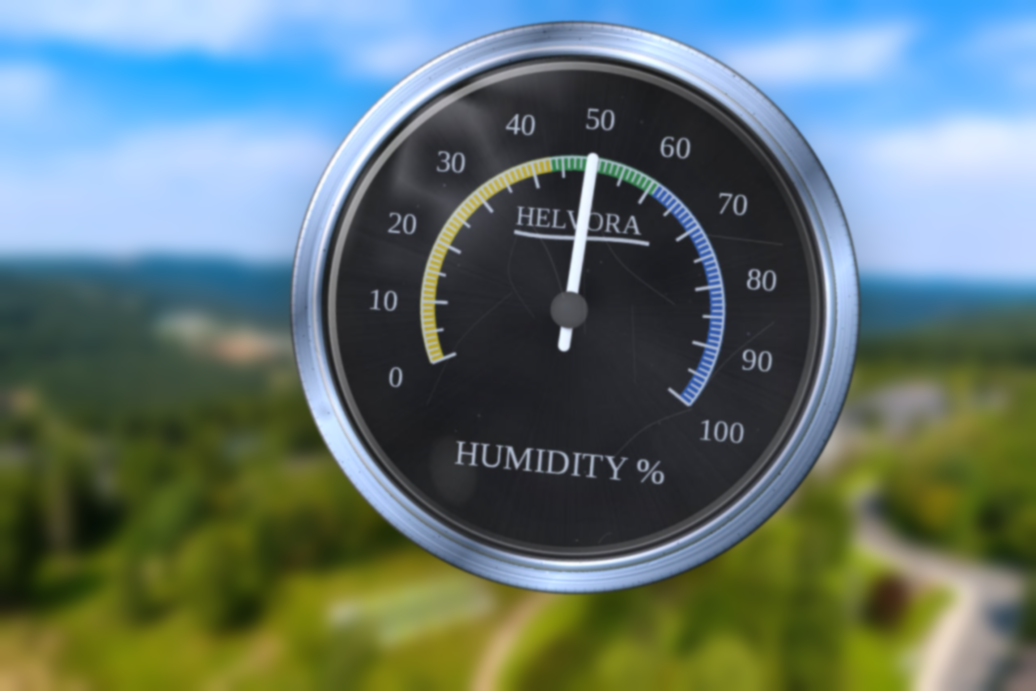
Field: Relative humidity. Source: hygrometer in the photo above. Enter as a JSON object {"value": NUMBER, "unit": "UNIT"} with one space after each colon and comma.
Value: {"value": 50, "unit": "%"}
